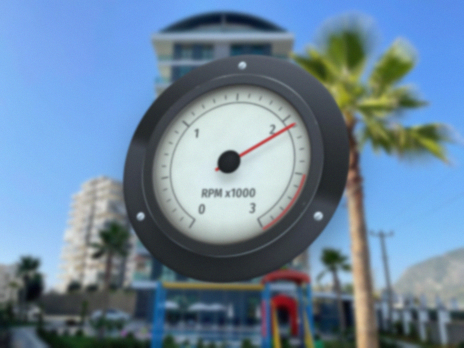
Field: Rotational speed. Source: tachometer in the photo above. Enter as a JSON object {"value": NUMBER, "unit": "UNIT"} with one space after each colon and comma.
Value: {"value": 2100, "unit": "rpm"}
